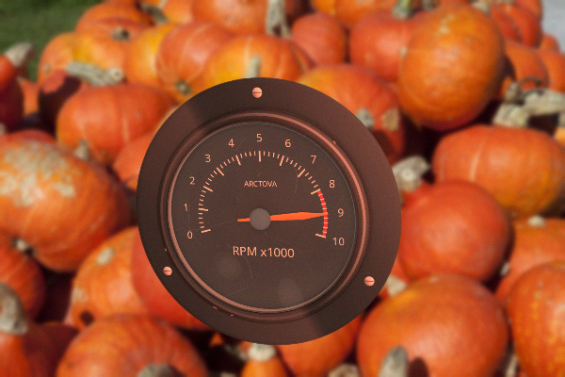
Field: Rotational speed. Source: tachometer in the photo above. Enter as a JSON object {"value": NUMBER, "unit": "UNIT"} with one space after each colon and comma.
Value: {"value": 9000, "unit": "rpm"}
